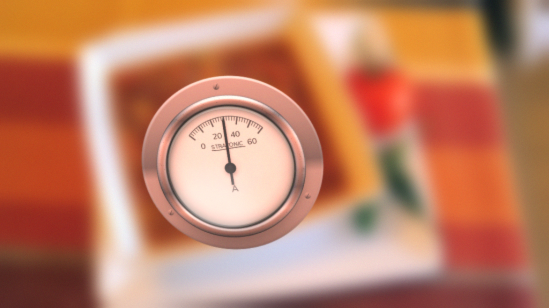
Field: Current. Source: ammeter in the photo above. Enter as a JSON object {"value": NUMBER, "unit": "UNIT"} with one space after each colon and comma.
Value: {"value": 30, "unit": "A"}
